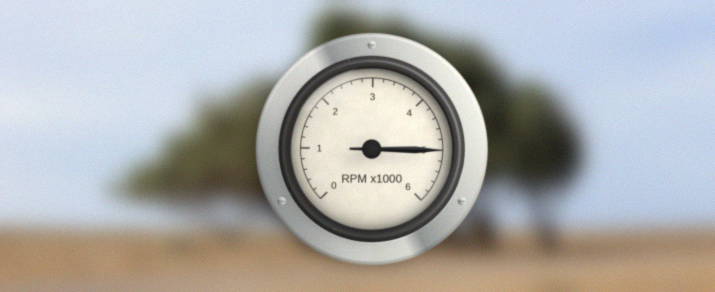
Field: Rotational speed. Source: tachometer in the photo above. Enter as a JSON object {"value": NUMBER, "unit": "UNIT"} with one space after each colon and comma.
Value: {"value": 5000, "unit": "rpm"}
